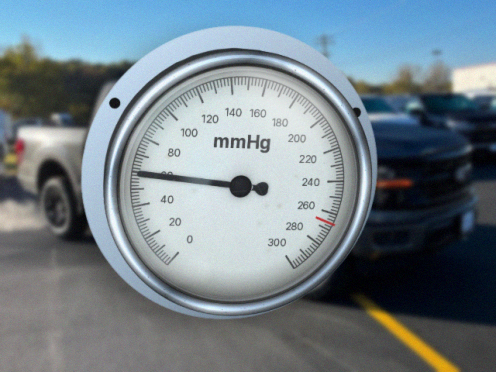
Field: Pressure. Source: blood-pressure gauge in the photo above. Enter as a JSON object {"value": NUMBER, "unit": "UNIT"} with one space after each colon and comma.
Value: {"value": 60, "unit": "mmHg"}
